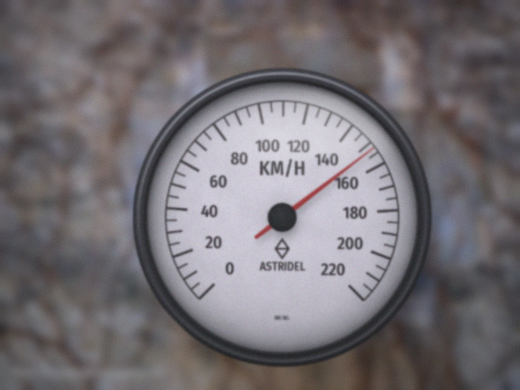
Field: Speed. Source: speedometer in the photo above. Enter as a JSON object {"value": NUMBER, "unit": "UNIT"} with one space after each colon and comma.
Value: {"value": 152.5, "unit": "km/h"}
